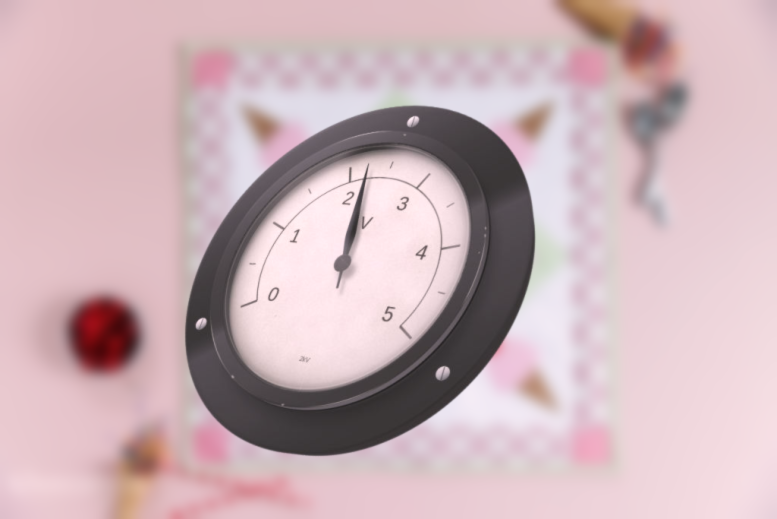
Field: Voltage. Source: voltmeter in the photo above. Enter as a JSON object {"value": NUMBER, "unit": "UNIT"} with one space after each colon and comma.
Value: {"value": 2.25, "unit": "V"}
